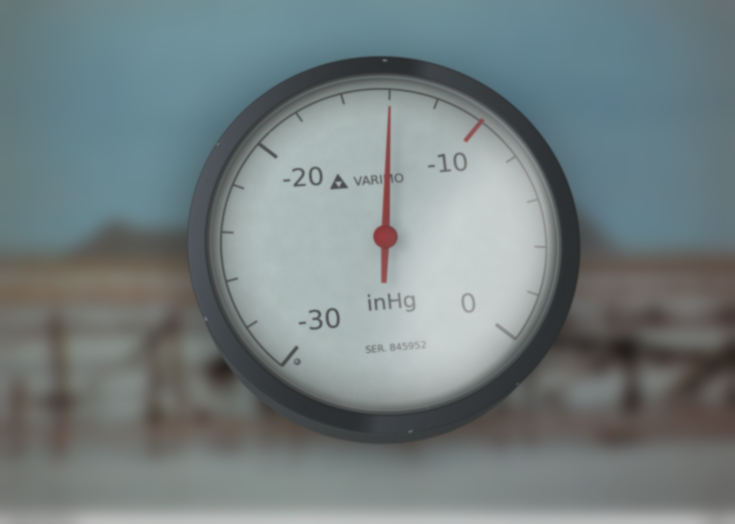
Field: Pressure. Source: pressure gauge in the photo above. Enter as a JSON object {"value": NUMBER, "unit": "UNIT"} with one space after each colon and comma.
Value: {"value": -14, "unit": "inHg"}
